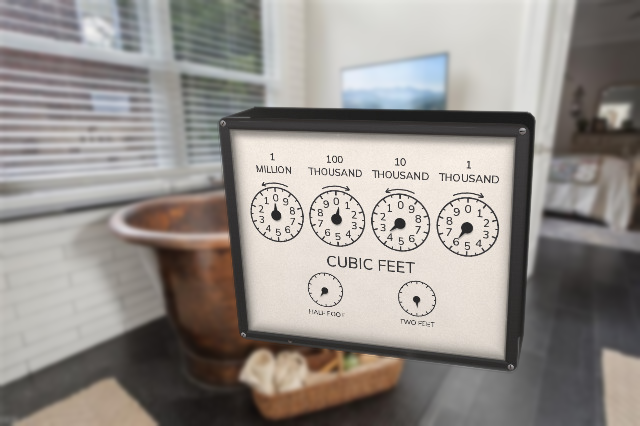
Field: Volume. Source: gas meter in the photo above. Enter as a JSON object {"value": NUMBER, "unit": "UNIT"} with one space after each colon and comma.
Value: {"value": 3600, "unit": "ft³"}
